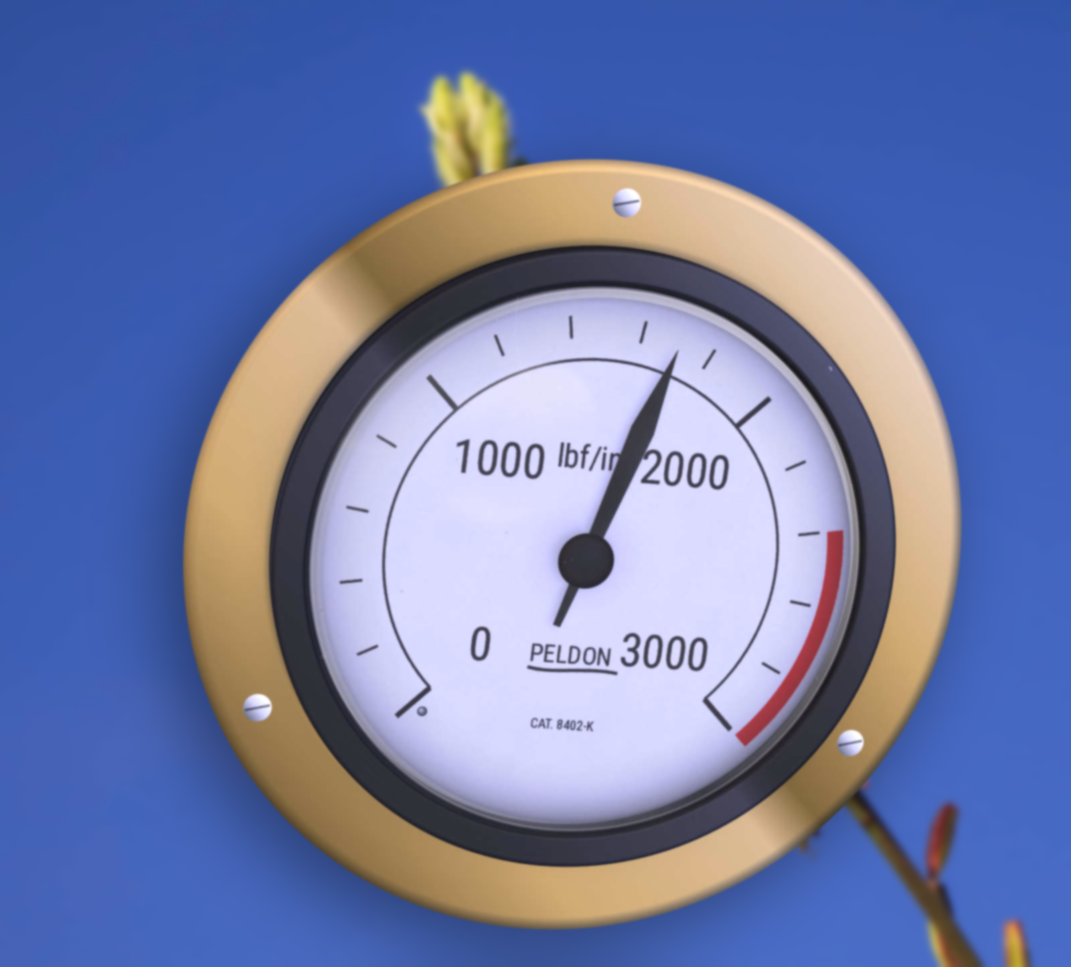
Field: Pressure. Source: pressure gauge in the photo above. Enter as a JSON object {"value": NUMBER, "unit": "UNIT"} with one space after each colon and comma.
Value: {"value": 1700, "unit": "psi"}
